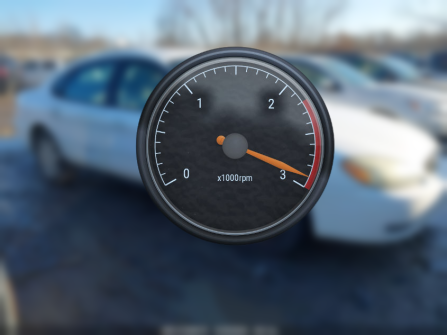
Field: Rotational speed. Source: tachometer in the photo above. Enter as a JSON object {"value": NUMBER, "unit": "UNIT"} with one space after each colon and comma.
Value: {"value": 2900, "unit": "rpm"}
